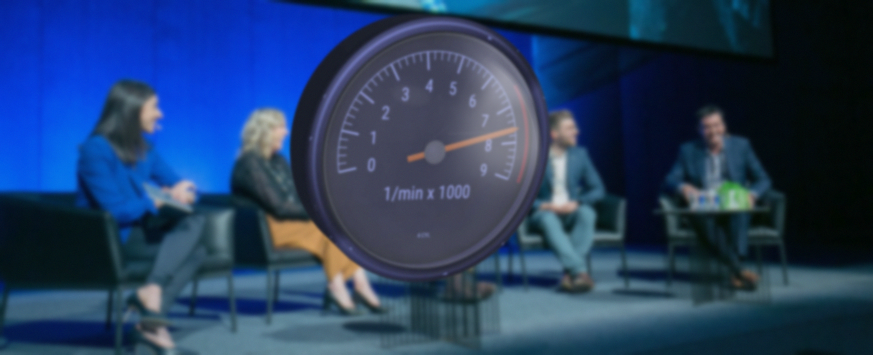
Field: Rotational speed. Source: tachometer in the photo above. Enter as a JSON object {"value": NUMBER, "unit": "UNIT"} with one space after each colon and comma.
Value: {"value": 7600, "unit": "rpm"}
